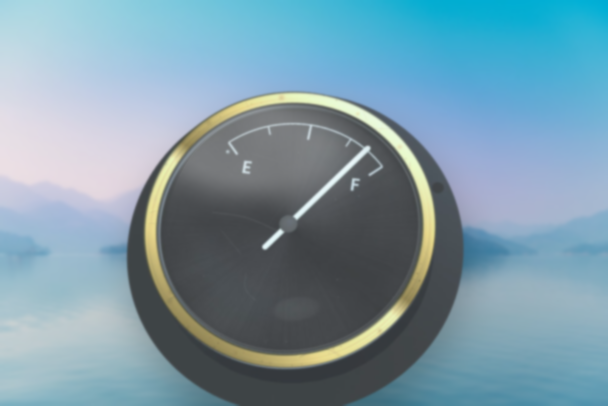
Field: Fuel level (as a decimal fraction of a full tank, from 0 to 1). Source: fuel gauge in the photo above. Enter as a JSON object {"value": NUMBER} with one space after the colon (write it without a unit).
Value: {"value": 0.875}
